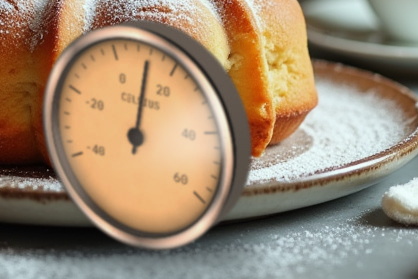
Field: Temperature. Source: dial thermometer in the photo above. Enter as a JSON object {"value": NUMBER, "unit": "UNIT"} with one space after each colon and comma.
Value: {"value": 12, "unit": "°C"}
